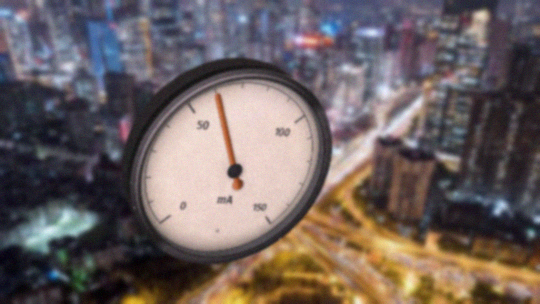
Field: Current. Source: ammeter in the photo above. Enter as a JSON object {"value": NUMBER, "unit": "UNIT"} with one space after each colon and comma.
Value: {"value": 60, "unit": "mA"}
